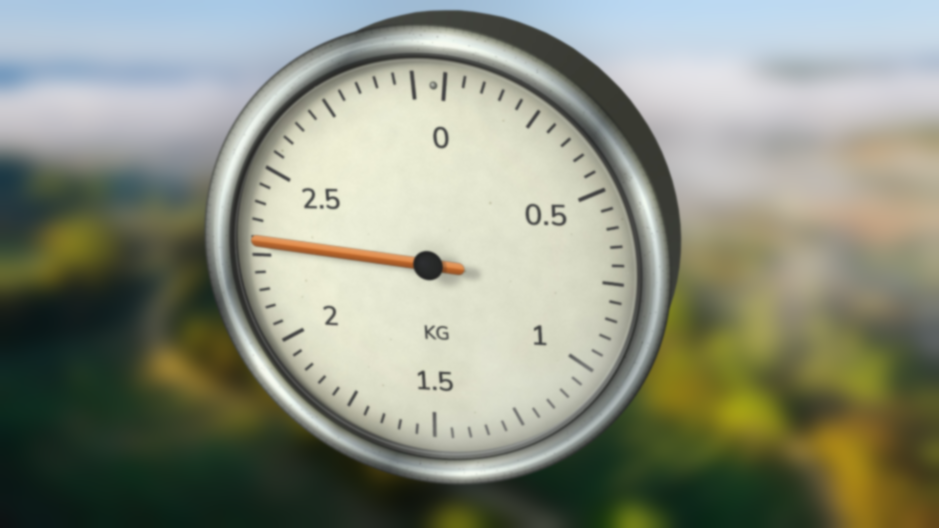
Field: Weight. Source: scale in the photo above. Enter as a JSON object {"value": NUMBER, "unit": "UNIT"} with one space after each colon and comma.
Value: {"value": 2.3, "unit": "kg"}
